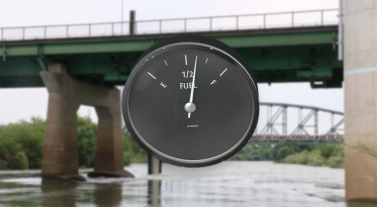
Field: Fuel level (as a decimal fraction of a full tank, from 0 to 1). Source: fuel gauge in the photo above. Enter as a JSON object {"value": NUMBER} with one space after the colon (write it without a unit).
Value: {"value": 0.625}
